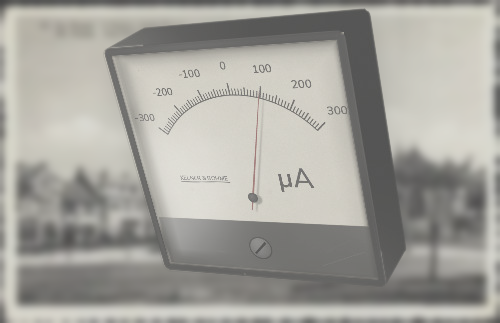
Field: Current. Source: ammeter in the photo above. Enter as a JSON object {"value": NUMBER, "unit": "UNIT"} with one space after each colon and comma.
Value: {"value": 100, "unit": "µA"}
